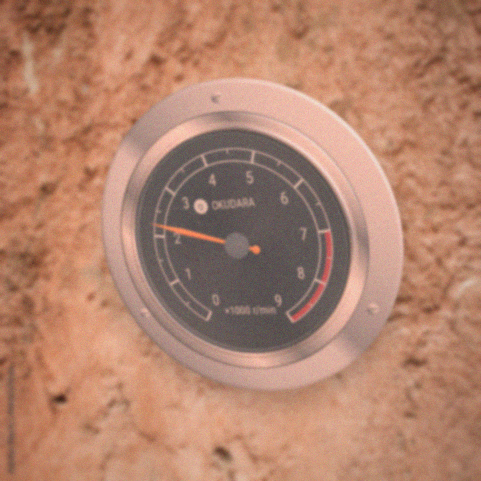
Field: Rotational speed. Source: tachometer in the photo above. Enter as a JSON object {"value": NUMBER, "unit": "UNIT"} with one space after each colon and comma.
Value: {"value": 2250, "unit": "rpm"}
